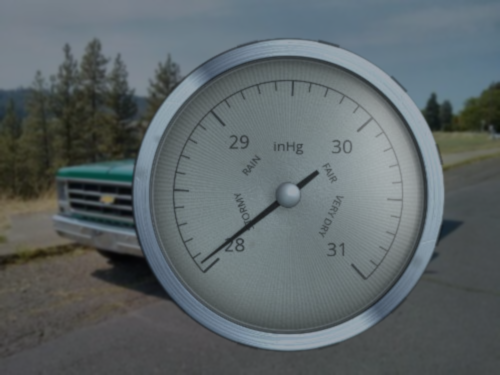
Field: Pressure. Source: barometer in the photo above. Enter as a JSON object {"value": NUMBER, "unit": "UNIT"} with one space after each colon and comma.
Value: {"value": 28.05, "unit": "inHg"}
